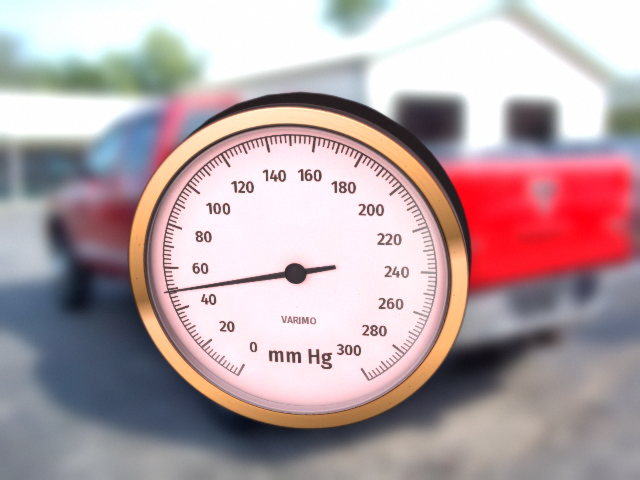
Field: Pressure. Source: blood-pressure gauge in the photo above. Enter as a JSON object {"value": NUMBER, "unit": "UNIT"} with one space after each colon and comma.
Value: {"value": 50, "unit": "mmHg"}
